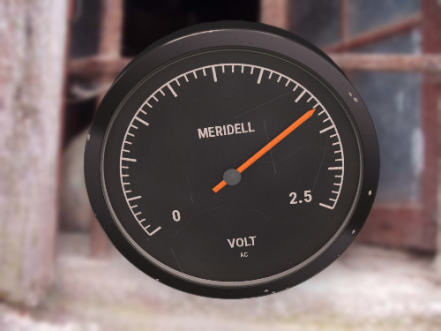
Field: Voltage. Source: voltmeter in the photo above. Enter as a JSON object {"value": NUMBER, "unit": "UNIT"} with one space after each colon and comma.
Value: {"value": 1.85, "unit": "V"}
